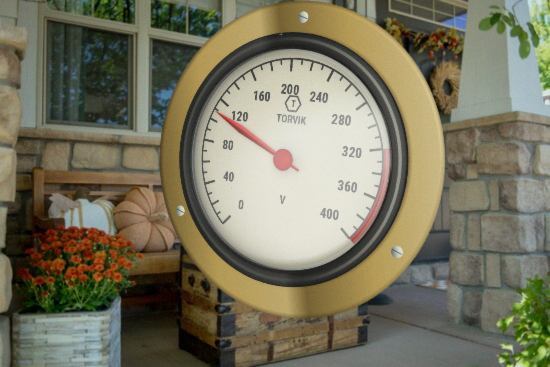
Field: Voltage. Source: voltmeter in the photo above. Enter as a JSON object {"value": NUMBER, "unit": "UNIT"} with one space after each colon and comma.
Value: {"value": 110, "unit": "V"}
